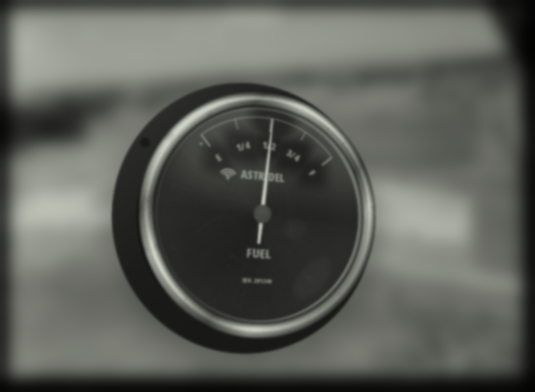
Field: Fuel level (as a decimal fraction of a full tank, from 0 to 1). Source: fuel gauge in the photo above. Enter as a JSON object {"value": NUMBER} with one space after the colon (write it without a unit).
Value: {"value": 0.5}
